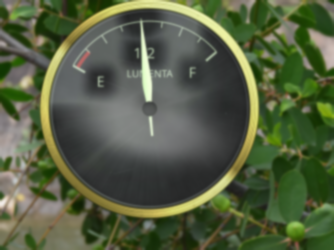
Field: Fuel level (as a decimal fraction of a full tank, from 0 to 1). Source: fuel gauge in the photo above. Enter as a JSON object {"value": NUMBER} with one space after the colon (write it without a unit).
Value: {"value": 0.5}
